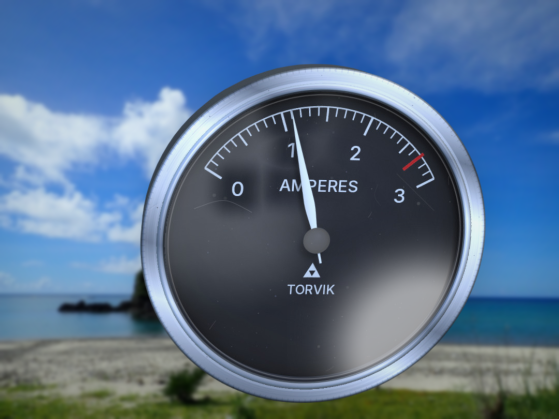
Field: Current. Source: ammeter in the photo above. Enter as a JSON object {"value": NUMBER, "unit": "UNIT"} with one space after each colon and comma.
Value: {"value": 1.1, "unit": "A"}
